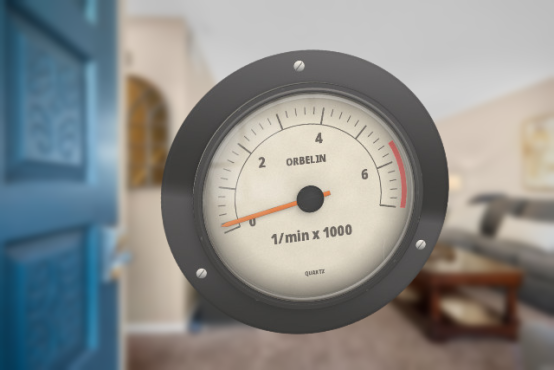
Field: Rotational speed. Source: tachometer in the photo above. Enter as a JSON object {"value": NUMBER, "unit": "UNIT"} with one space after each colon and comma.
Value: {"value": 200, "unit": "rpm"}
